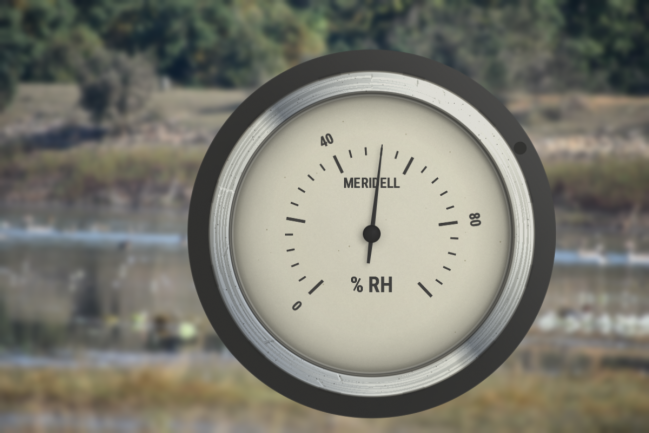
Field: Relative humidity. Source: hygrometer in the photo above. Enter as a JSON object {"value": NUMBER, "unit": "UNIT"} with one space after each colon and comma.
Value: {"value": 52, "unit": "%"}
